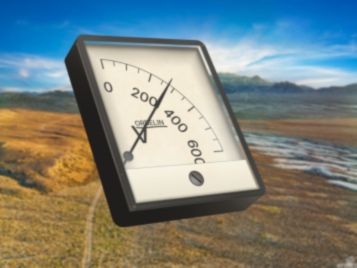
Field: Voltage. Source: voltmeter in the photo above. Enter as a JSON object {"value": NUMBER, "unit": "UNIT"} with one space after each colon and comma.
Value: {"value": 275, "unit": "V"}
